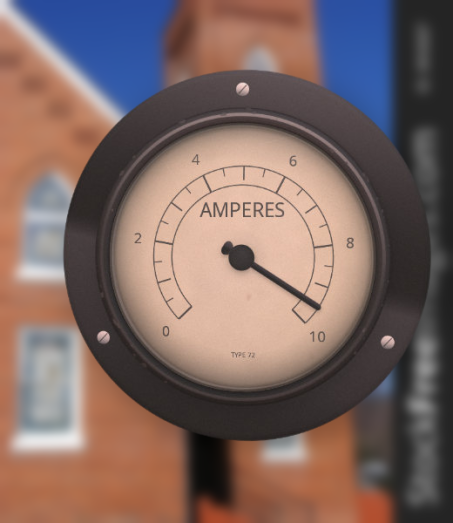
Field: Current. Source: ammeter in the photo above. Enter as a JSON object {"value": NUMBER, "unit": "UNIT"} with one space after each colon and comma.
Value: {"value": 9.5, "unit": "A"}
